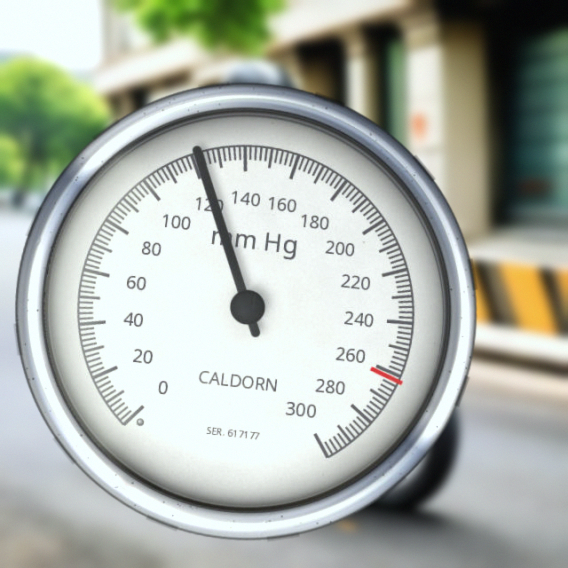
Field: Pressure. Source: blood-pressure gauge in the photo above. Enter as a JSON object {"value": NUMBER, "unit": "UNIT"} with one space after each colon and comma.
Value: {"value": 122, "unit": "mmHg"}
